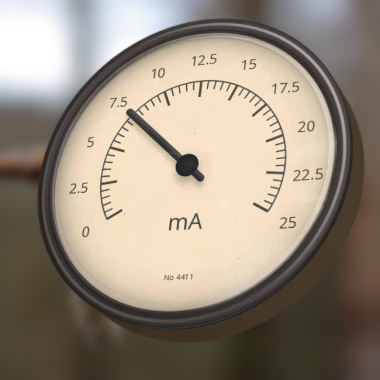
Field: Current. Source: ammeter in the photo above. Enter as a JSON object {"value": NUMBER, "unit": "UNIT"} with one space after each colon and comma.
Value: {"value": 7.5, "unit": "mA"}
